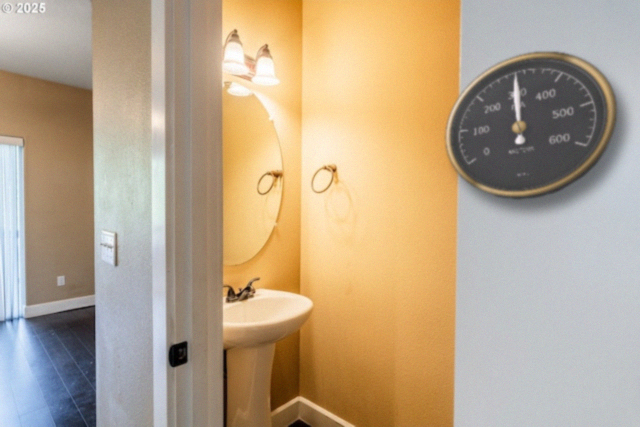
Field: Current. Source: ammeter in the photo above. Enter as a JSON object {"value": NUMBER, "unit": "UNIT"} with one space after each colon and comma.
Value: {"value": 300, "unit": "mA"}
